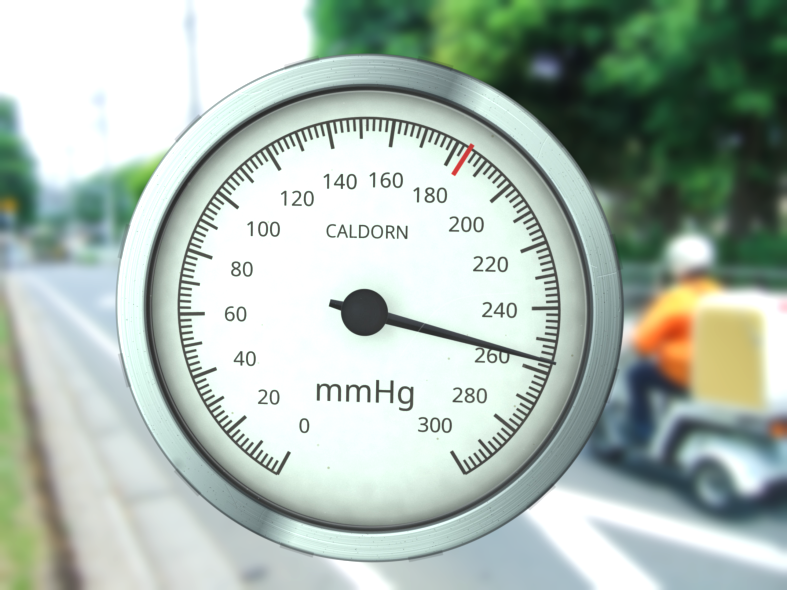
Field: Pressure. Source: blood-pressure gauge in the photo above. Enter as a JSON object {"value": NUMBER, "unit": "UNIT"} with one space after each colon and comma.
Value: {"value": 256, "unit": "mmHg"}
